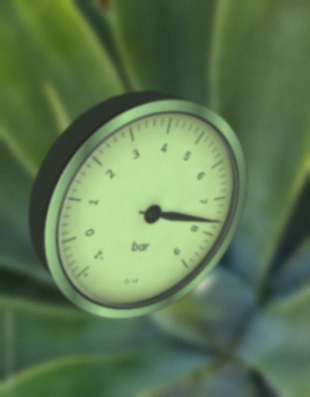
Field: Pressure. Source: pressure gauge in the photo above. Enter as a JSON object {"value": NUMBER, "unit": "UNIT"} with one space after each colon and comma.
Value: {"value": 7.6, "unit": "bar"}
